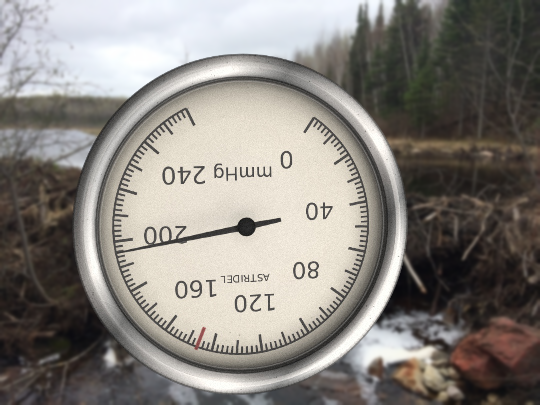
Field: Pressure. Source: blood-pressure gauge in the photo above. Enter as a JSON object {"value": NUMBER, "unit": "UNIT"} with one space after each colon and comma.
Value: {"value": 196, "unit": "mmHg"}
